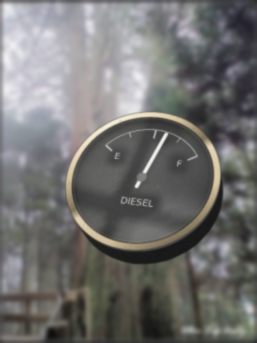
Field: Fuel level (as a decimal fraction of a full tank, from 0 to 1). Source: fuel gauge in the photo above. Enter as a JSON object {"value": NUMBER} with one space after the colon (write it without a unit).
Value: {"value": 0.625}
